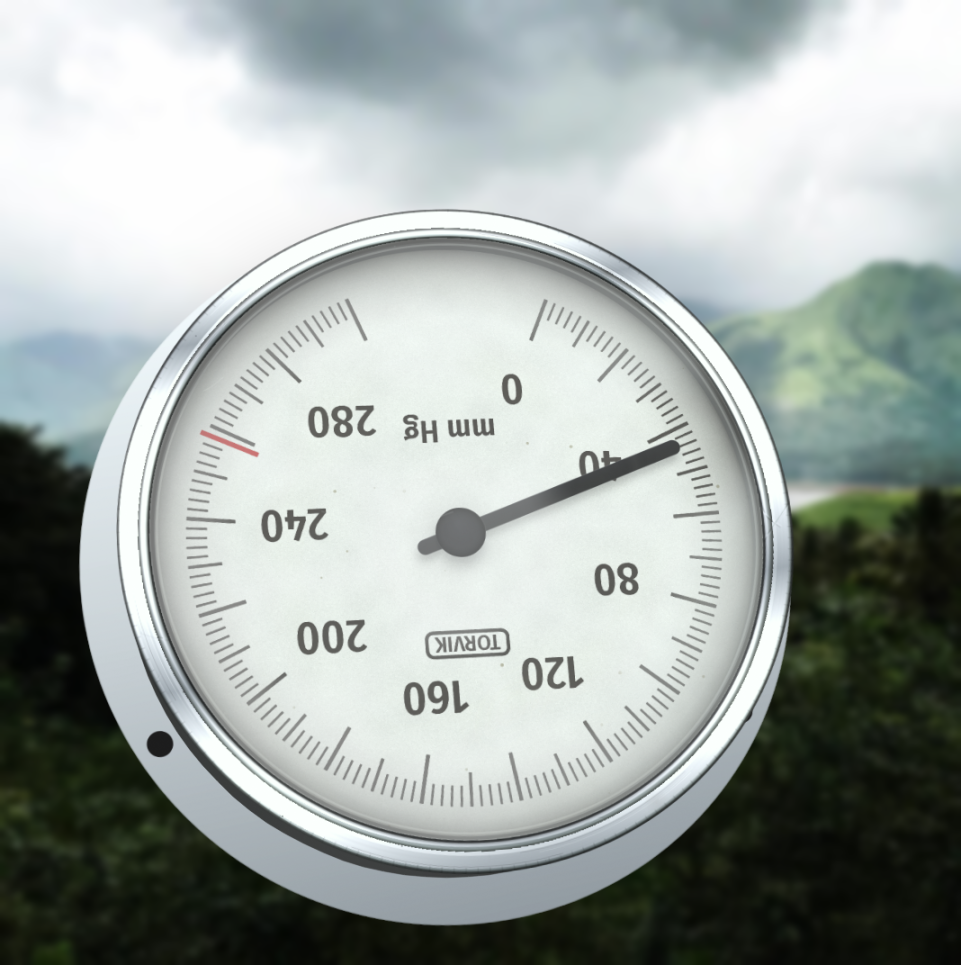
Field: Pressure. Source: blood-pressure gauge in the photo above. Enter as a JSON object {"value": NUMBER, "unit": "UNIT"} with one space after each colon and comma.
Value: {"value": 44, "unit": "mmHg"}
